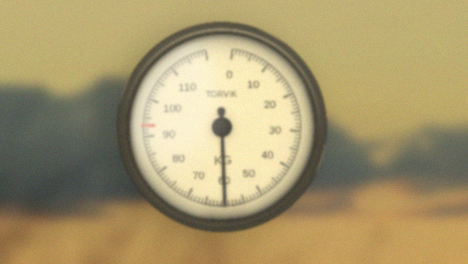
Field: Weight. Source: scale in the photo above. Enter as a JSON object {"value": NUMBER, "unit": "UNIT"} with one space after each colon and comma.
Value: {"value": 60, "unit": "kg"}
